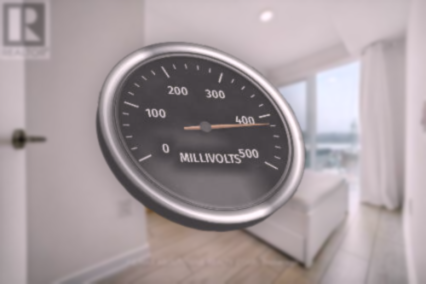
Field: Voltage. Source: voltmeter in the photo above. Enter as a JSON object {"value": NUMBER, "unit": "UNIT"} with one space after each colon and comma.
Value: {"value": 420, "unit": "mV"}
